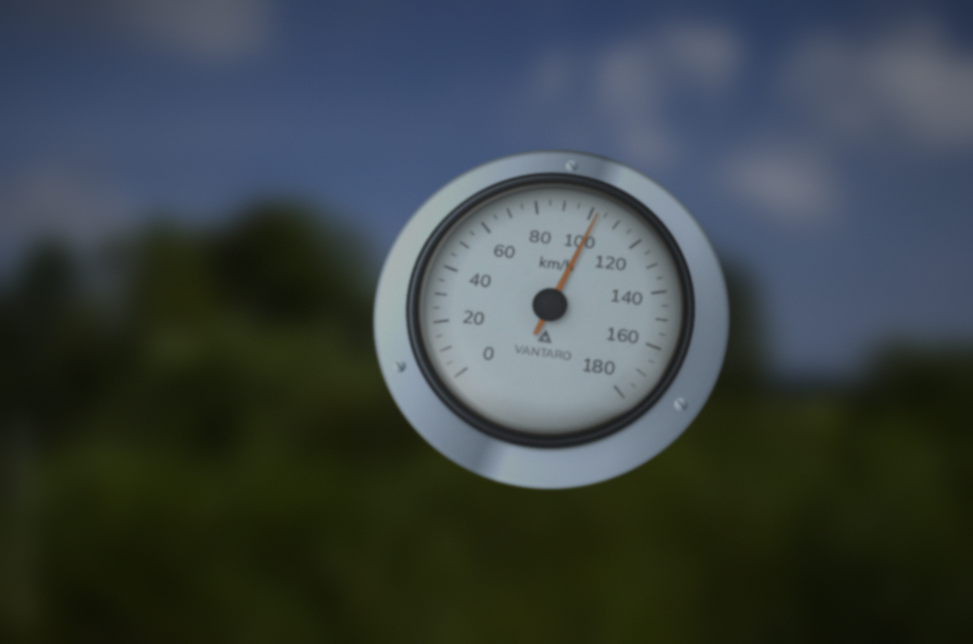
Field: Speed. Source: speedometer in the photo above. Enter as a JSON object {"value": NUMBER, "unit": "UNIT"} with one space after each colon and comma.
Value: {"value": 102.5, "unit": "km/h"}
